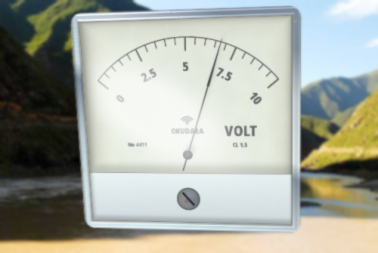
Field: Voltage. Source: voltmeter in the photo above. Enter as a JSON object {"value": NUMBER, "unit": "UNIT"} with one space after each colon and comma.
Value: {"value": 6.75, "unit": "V"}
